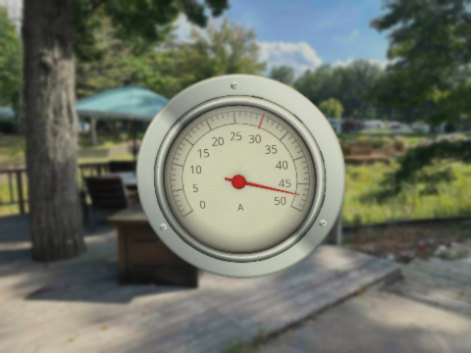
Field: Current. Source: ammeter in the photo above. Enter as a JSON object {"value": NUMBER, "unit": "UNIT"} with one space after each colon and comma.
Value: {"value": 47, "unit": "A"}
